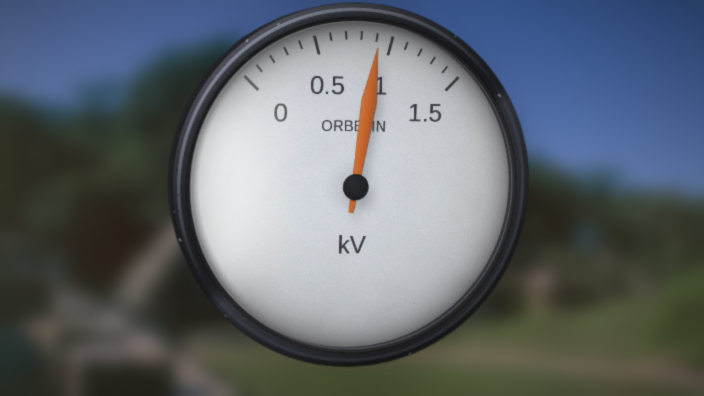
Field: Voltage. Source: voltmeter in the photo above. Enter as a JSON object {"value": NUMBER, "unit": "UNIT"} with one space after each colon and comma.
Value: {"value": 0.9, "unit": "kV"}
